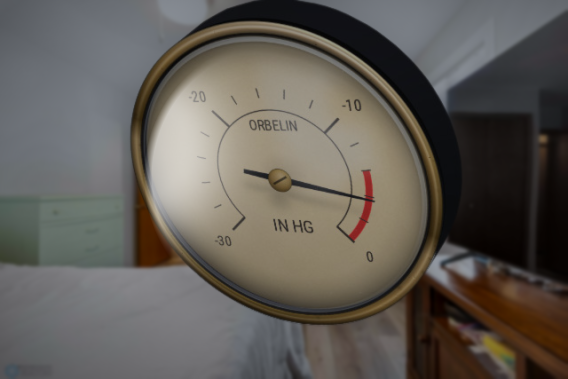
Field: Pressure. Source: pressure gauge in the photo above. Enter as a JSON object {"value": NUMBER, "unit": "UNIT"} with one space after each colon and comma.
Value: {"value": -4, "unit": "inHg"}
